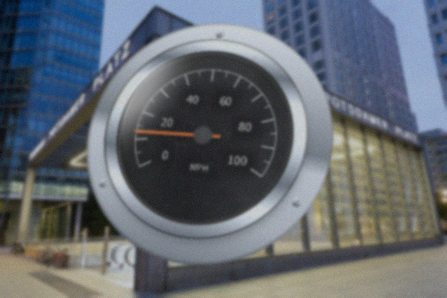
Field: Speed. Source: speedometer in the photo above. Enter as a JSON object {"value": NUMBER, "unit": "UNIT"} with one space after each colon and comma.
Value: {"value": 12.5, "unit": "mph"}
